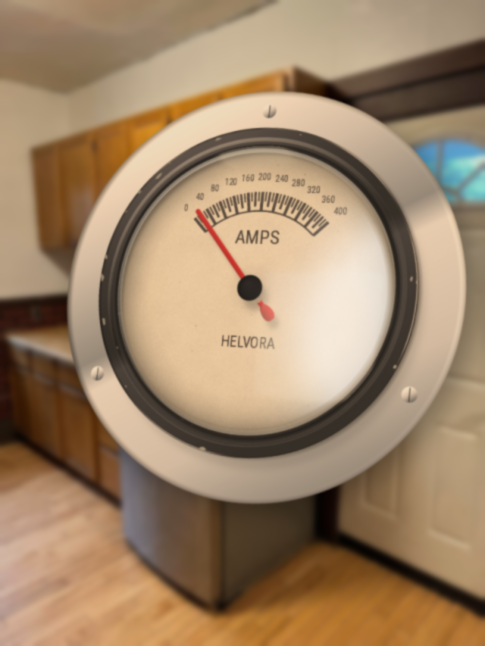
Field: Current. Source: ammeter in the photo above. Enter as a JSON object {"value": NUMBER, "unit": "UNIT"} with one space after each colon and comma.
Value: {"value": 20, "unit": "A"}
